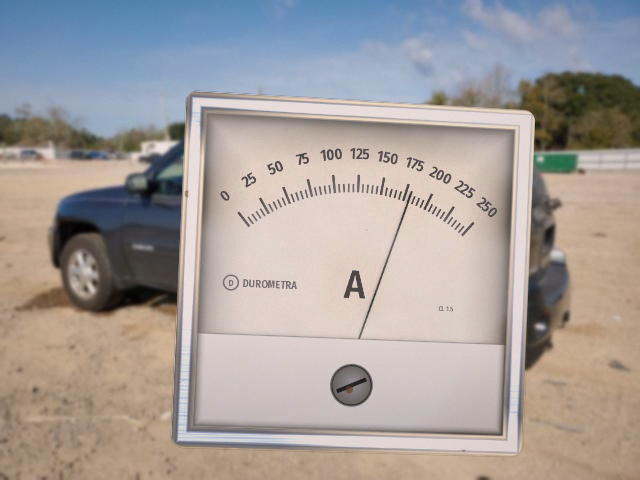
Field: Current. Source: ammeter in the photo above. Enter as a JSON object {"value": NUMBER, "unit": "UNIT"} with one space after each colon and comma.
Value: {"value": 180, "unit": "A"}
